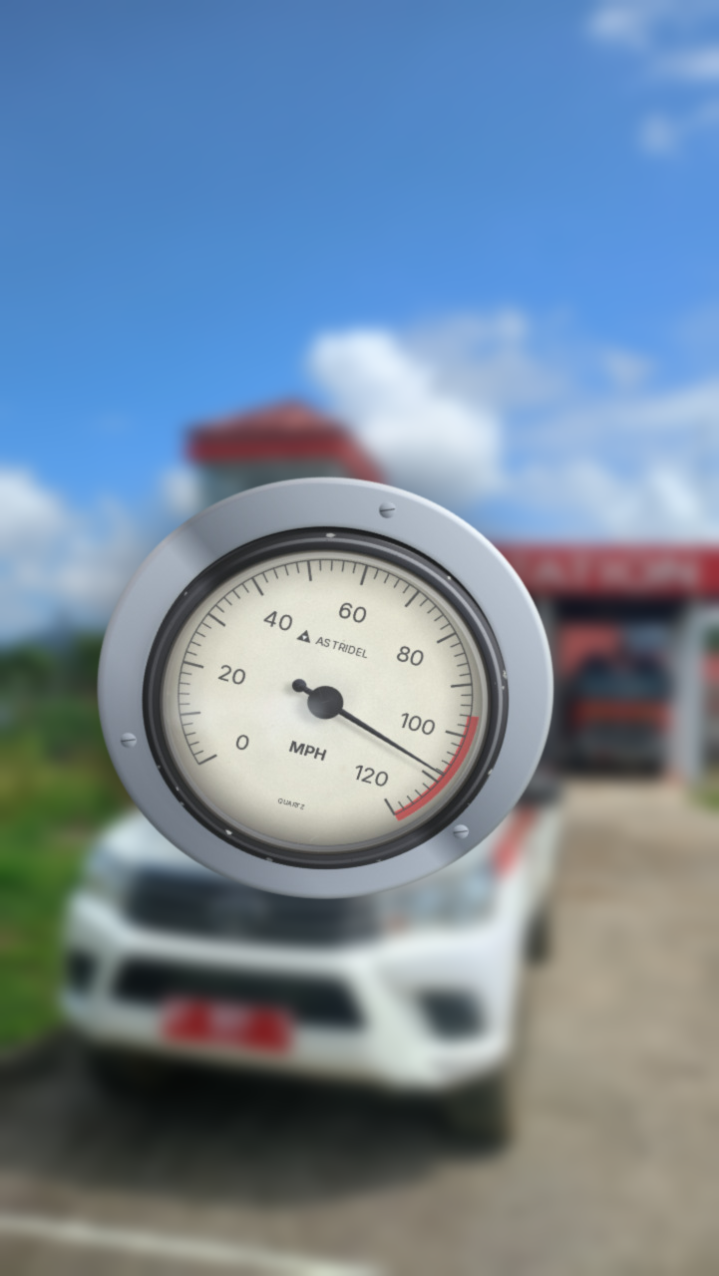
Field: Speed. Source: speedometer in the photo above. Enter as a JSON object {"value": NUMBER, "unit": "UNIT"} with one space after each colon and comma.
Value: {"value": 108, "unit": "mph"}
